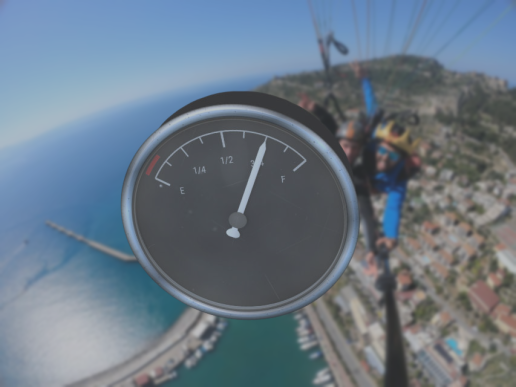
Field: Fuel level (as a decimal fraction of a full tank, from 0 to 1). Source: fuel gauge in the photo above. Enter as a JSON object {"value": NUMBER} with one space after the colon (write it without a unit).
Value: {"value": 0.75}
